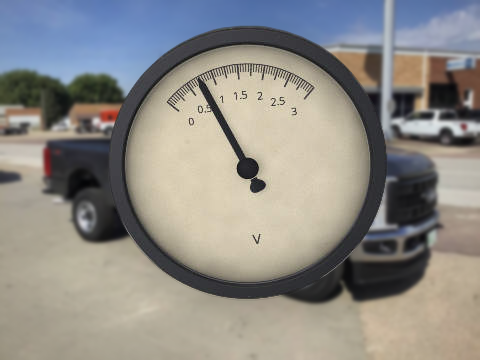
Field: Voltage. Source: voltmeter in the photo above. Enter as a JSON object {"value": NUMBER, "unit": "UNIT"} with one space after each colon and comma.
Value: {"value": 0.75, "unit": "V"}
